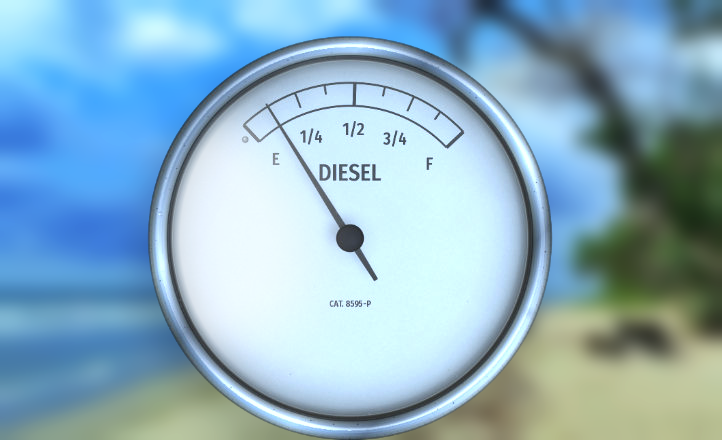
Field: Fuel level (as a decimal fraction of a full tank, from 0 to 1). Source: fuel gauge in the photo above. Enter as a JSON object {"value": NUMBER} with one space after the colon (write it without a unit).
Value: {"value": 0.125}
